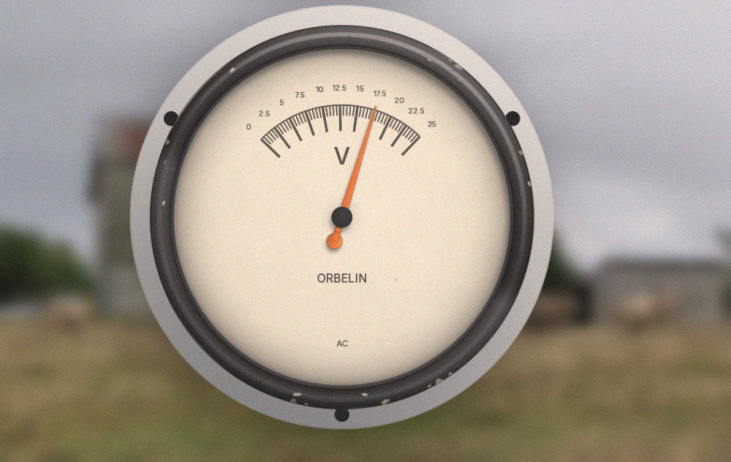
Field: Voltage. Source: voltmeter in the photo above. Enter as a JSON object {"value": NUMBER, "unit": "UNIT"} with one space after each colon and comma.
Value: {"value": 17.5, "unit": "V"}
